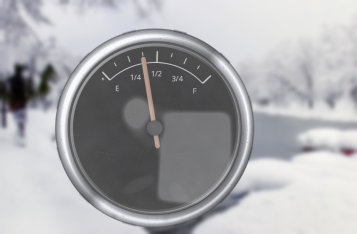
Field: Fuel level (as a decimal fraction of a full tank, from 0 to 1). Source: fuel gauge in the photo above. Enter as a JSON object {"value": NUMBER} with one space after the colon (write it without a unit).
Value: {"value": 0.375}
